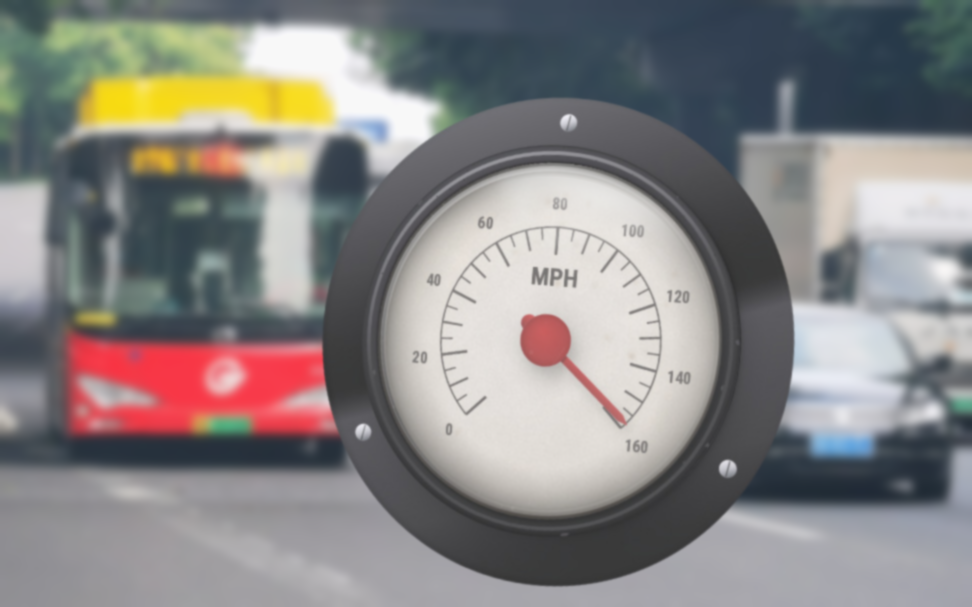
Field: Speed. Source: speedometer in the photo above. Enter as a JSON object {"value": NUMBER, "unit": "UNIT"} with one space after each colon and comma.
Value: {"value": 157.5, "unit": "mph"}
